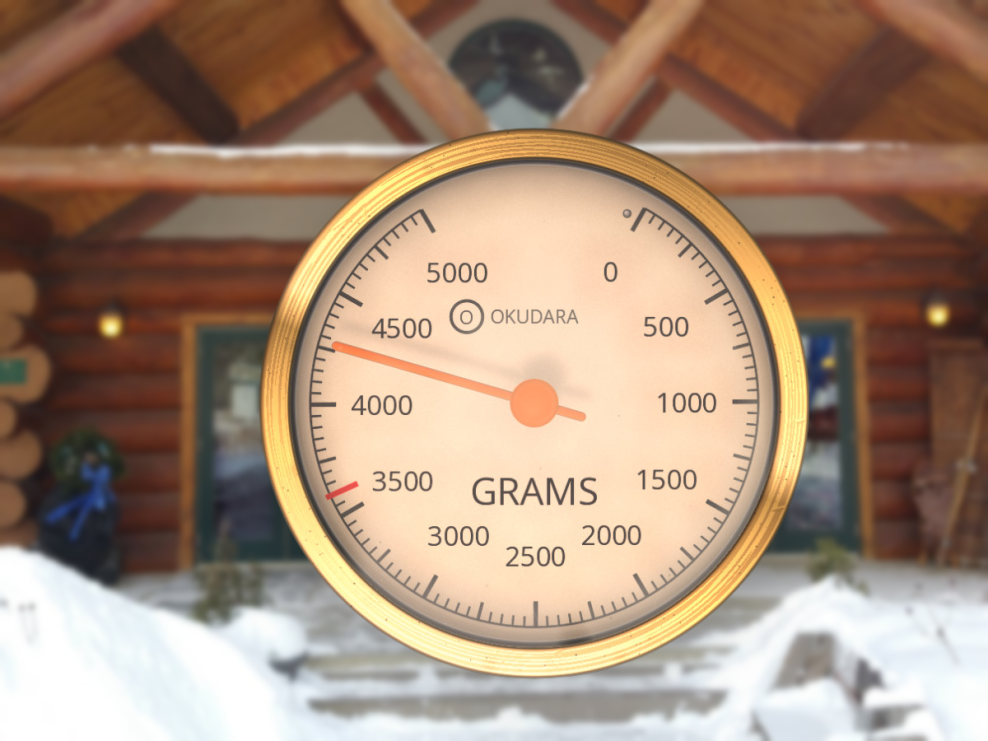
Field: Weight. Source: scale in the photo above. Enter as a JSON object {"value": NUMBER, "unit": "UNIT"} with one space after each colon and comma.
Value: {"value": 4275, "unit": "g"}
